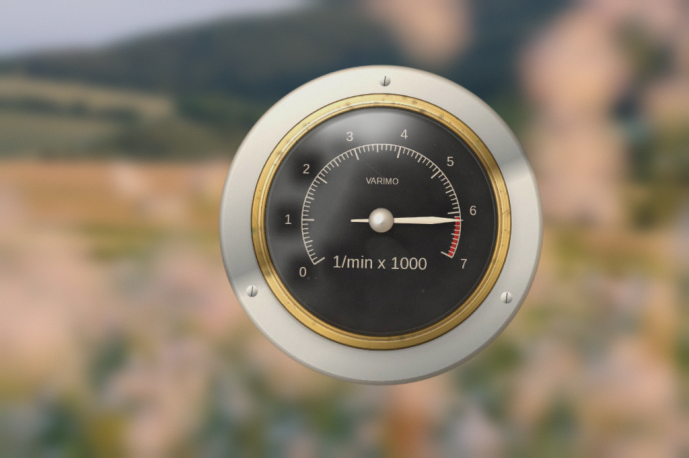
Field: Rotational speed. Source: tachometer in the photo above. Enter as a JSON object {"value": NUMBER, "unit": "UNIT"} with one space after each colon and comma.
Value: {"value": 6200, "unit": "rpm"}
